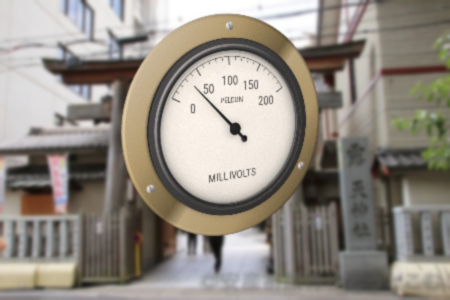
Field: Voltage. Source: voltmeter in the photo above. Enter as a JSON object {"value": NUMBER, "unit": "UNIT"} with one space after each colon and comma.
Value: {"value": 30, "unit": "mV"}
